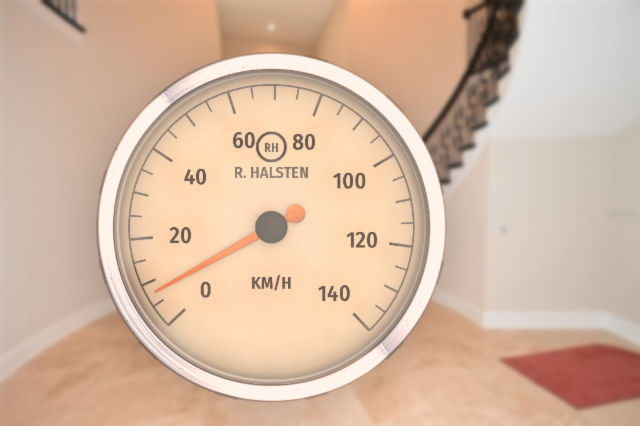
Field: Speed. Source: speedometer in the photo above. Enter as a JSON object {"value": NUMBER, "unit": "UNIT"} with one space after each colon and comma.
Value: {"value": 7.5, "unit": "km/h"}
